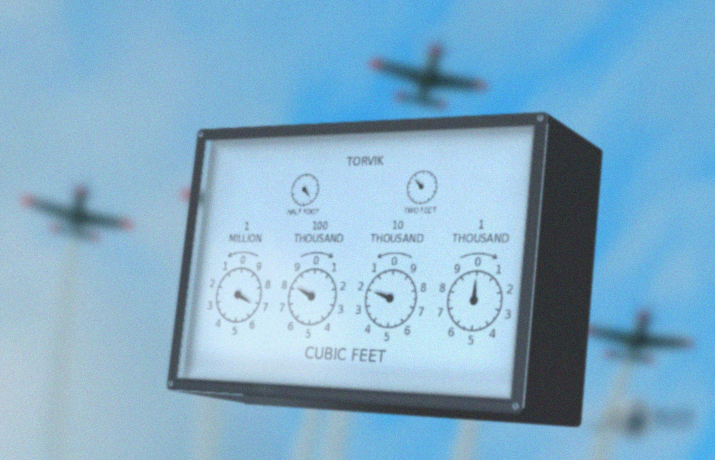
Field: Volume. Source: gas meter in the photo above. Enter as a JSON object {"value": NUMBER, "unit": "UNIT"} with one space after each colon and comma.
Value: {"value": 682000, "unit": "ft³"}
